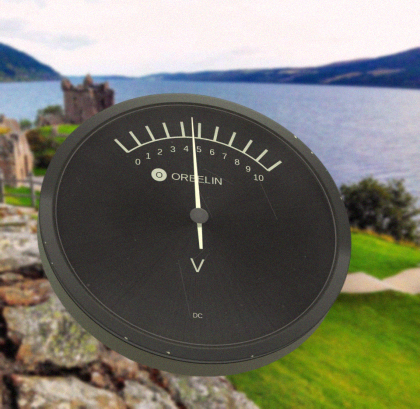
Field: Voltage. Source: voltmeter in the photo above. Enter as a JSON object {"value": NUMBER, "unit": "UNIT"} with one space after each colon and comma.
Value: {"value": 4.5, "unit": "V"}
